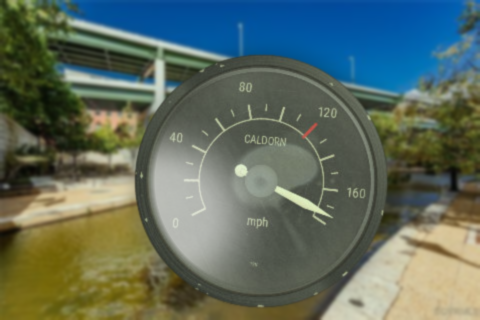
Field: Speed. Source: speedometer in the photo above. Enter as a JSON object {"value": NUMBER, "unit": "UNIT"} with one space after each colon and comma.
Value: {"value": 175, "unit": "mph"}
